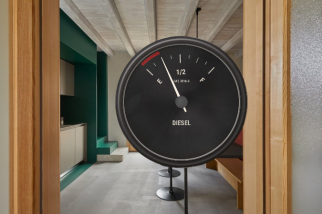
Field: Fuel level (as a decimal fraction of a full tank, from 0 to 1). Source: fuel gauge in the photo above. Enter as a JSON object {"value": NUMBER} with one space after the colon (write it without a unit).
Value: {"value": 0.25}
